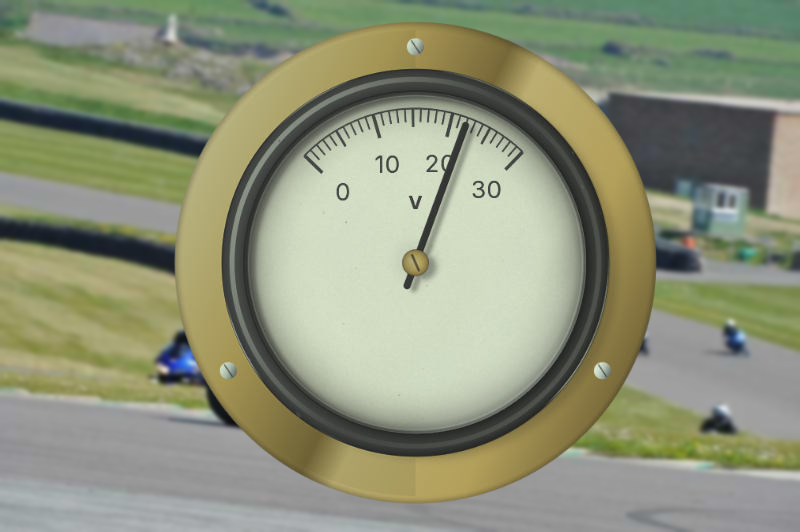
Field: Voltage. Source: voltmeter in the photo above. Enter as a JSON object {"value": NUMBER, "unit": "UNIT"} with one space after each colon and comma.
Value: {"value": 22, "unit": "V"}
